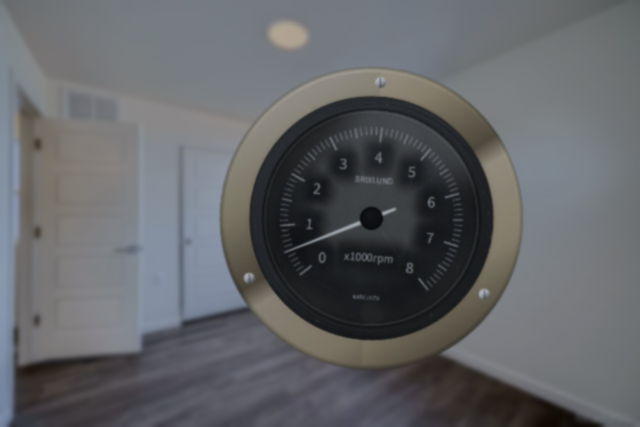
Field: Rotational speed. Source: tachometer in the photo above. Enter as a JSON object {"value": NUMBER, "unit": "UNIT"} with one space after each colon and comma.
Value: {"value": 500, "unit": "rpm"}
